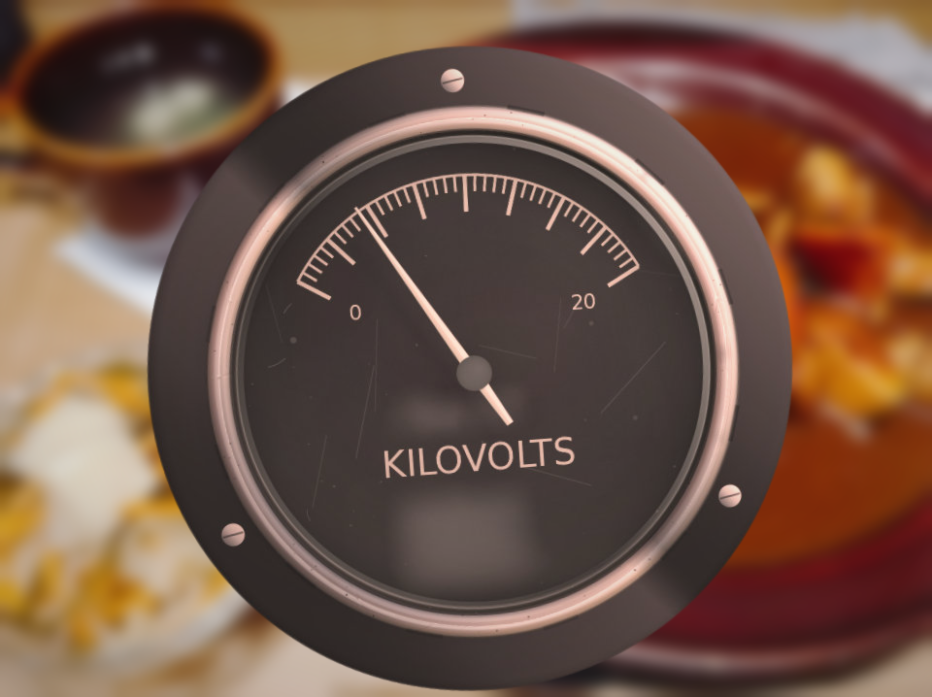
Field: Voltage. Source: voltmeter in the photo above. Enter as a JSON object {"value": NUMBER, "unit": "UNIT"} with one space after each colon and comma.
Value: {"value": 4.5, "unit": "kV"}
